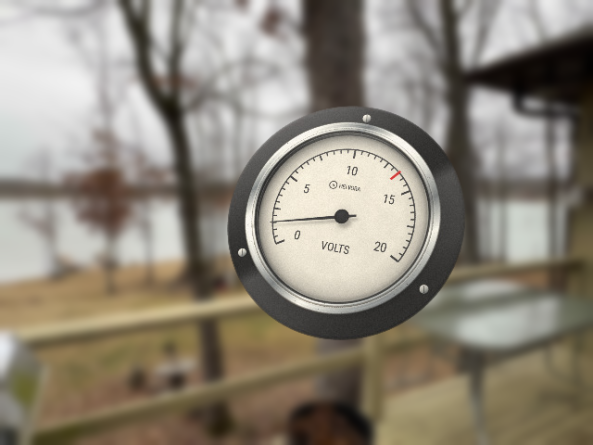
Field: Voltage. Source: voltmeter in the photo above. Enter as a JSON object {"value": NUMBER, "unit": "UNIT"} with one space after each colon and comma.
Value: {"value": 1.5, "unit": "V"}
